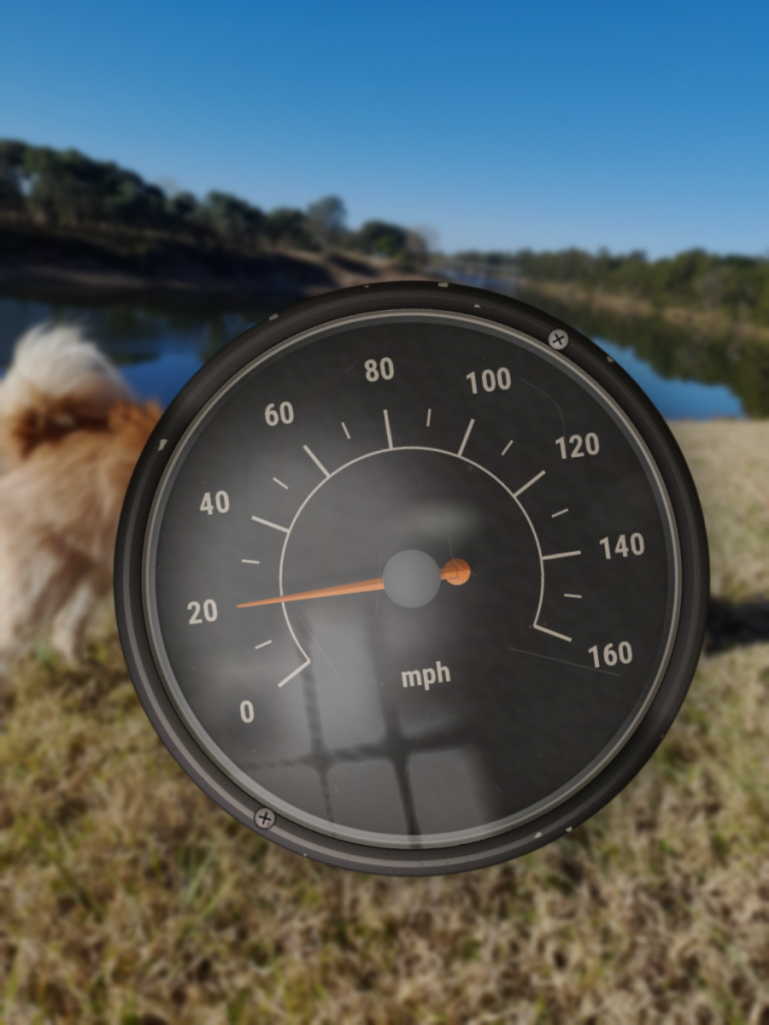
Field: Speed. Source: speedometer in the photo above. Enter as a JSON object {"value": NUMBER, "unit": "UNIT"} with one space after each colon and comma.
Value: {"value": 20, "unit": "mph"}
